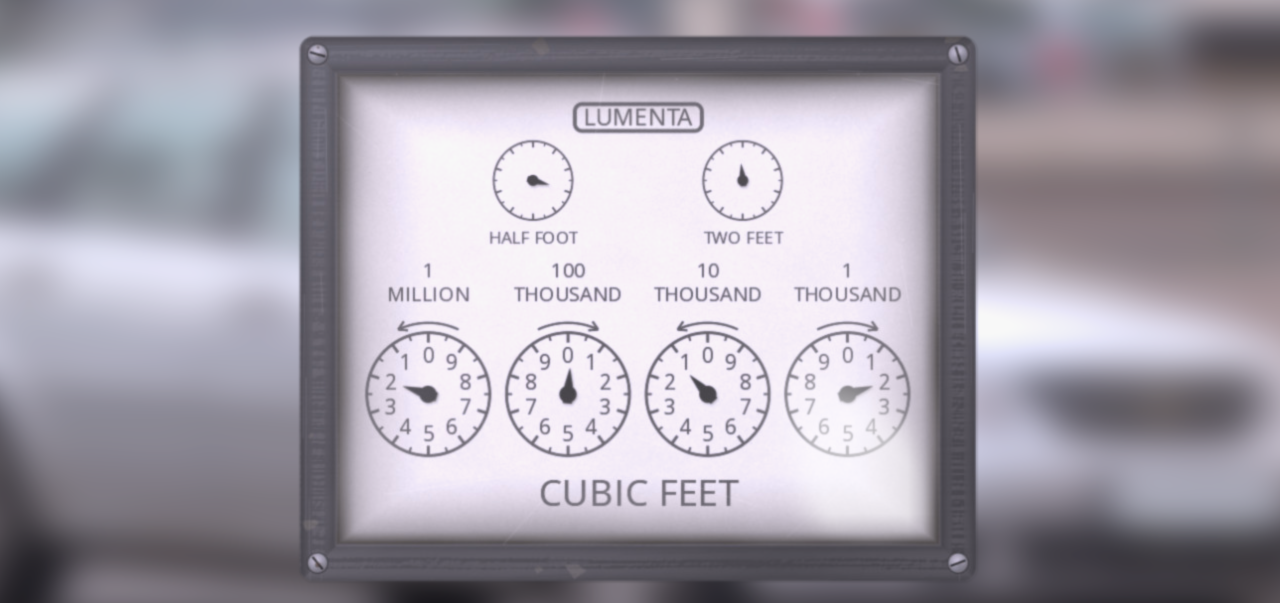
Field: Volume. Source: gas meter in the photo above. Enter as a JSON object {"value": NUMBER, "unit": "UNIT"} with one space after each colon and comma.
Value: {"value": 201200, "unit": "ft³"}
